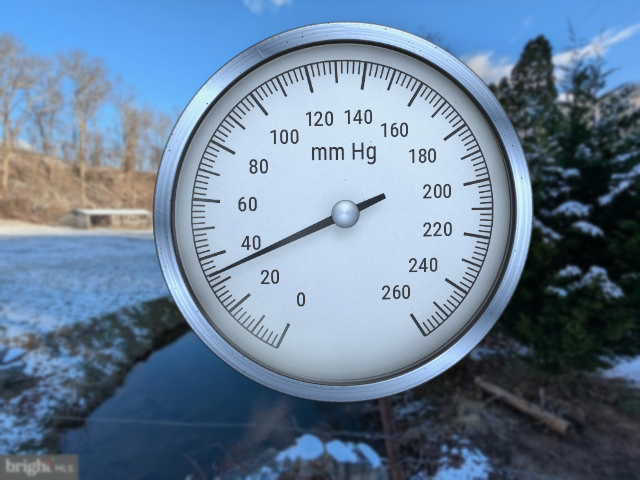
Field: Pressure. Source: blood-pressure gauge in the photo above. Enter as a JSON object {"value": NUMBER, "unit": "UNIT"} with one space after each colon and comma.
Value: {"value": 34, "unit": "mmHg"}
